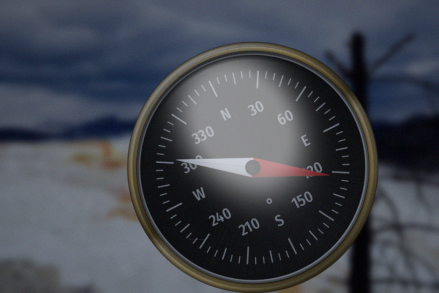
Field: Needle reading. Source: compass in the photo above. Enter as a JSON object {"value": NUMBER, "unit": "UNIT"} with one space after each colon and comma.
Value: {"value": 122.5, "unit": "°"}
